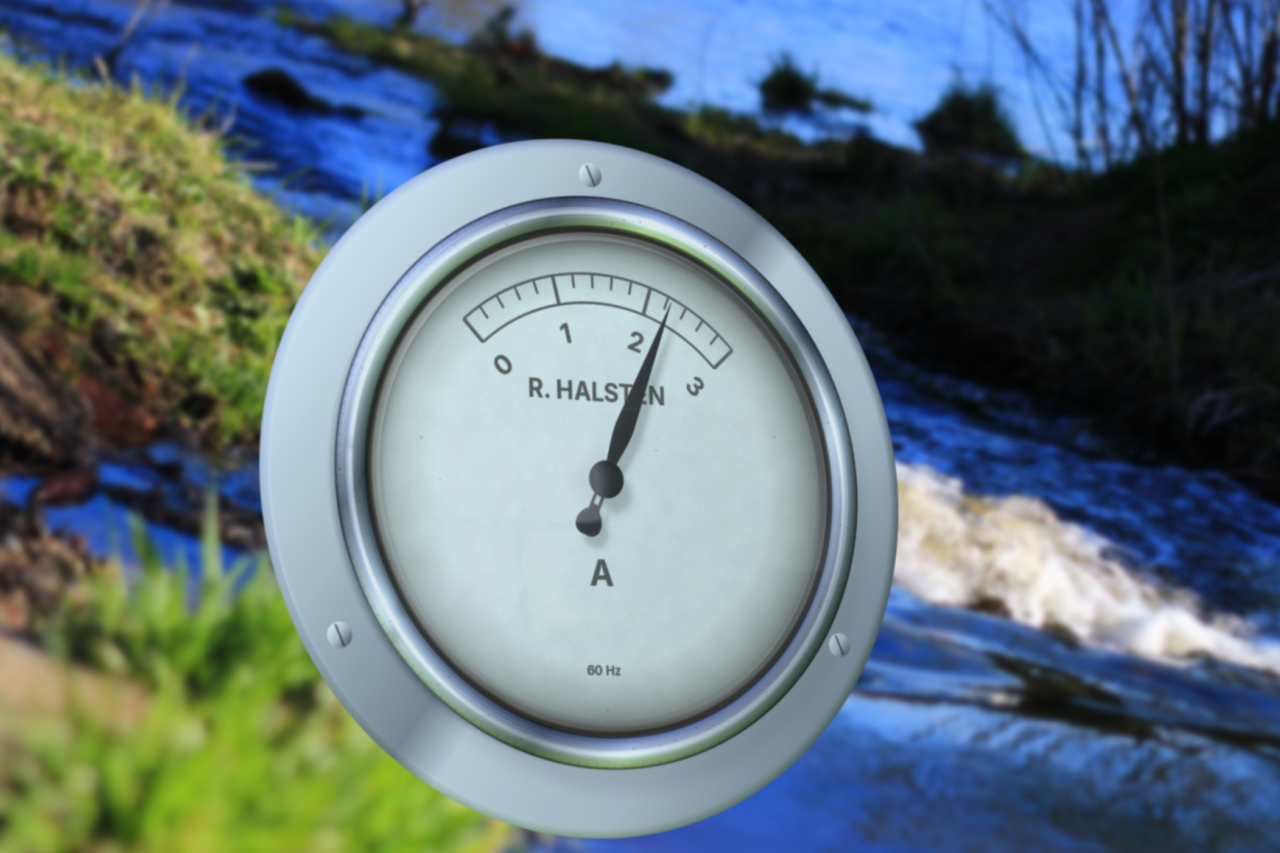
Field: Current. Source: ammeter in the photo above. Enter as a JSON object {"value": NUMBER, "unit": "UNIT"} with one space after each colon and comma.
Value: {"value": 2.2, "unit": "A"}
